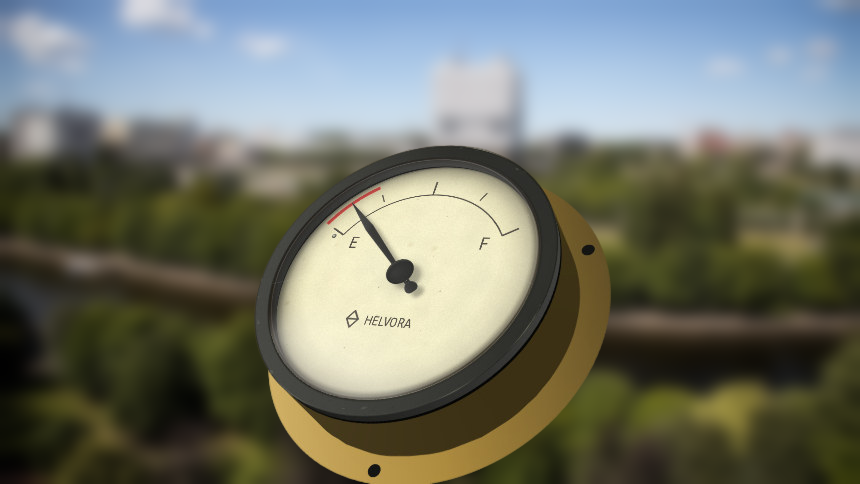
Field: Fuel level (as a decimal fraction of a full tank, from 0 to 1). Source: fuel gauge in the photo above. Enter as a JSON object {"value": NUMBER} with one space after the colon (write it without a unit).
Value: {"value": 0.125}
